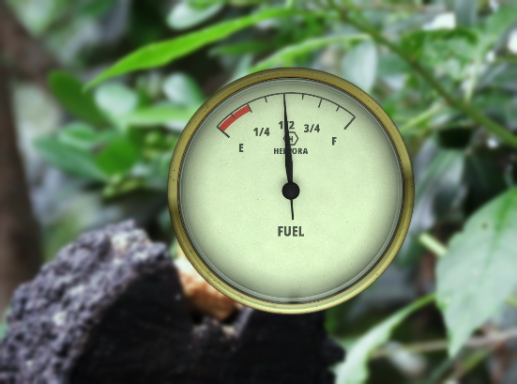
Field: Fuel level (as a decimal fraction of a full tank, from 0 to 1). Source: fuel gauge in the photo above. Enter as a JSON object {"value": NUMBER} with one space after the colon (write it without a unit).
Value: {"value": 0.5}
